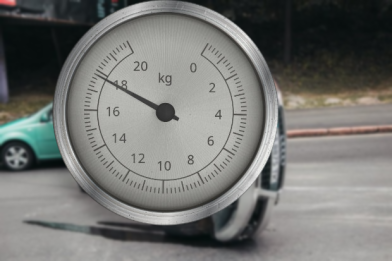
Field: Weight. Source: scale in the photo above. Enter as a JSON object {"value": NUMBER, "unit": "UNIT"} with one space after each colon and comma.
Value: {"value": 17.8, "unit": "kg"}
